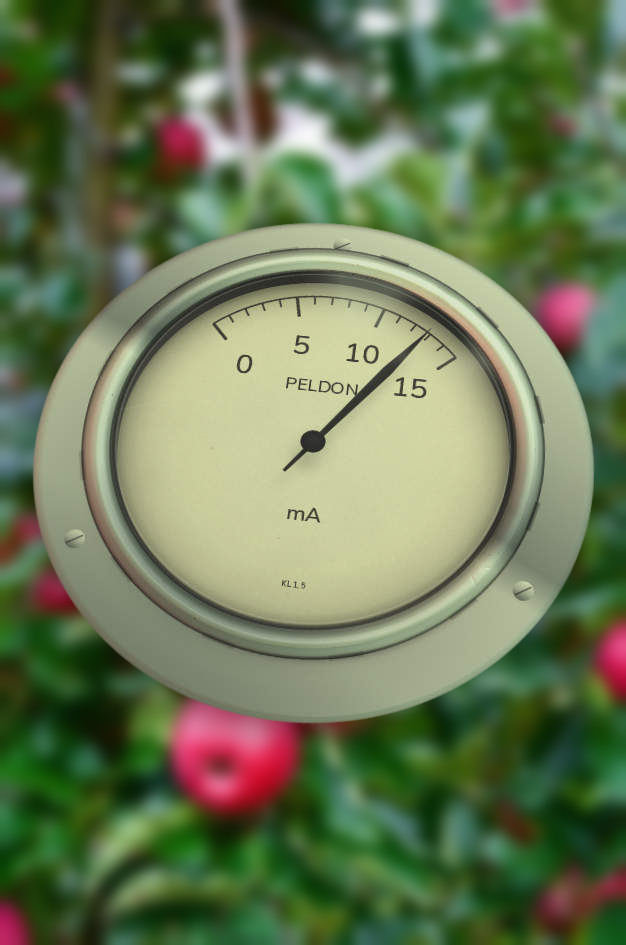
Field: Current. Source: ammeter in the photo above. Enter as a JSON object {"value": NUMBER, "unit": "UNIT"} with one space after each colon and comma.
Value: {"value": 13, "unit": "mA"}
